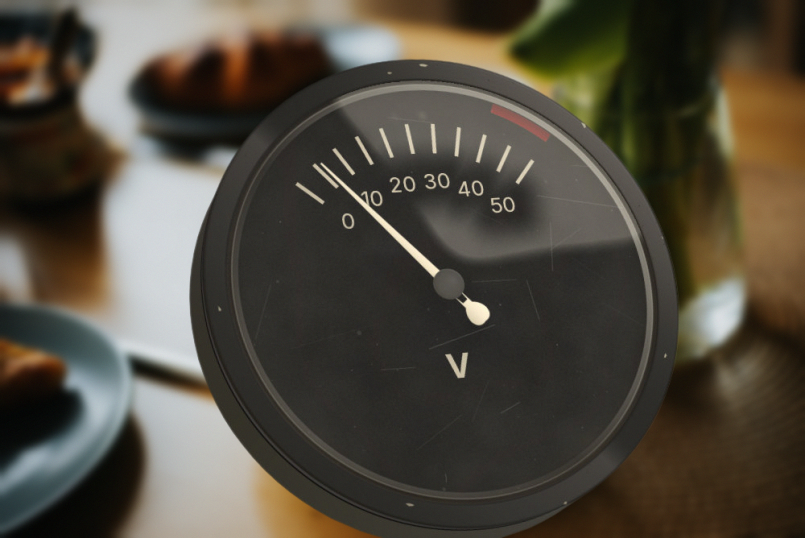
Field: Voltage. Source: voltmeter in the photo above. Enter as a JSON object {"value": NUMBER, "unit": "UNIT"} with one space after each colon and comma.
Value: {"value": 5, "unit": "V"}
